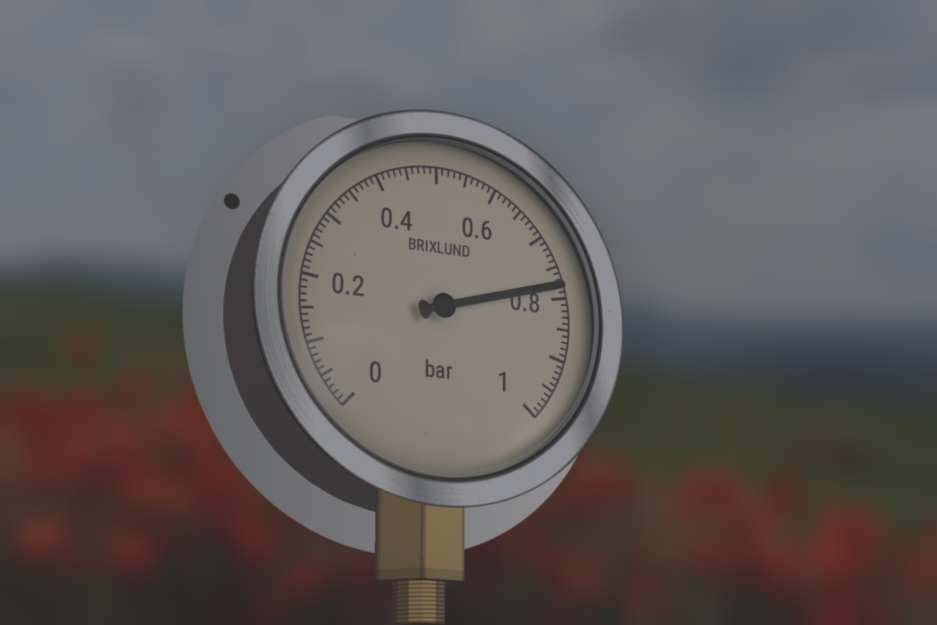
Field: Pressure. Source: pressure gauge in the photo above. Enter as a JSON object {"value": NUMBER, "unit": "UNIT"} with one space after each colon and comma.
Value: {"value": 0.78, "unit": "bar"}
